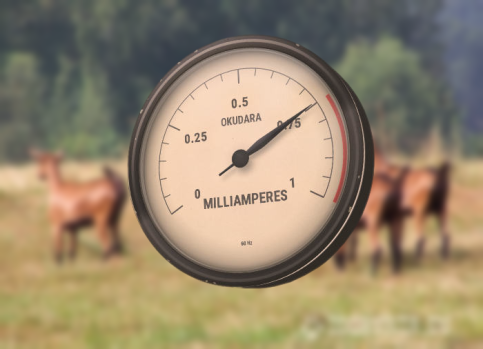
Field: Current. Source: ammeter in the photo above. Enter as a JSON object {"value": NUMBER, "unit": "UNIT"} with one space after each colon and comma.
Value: {"value": 0.75, "unit": "mA"}
